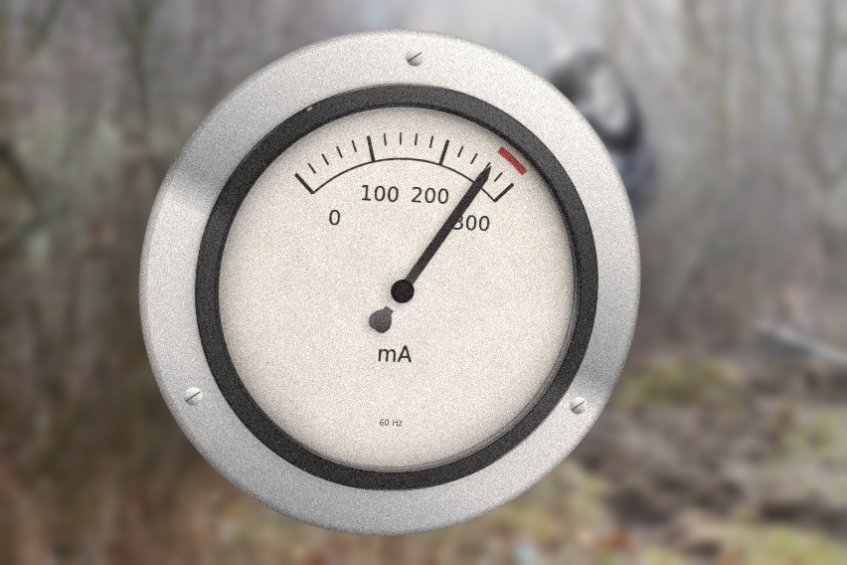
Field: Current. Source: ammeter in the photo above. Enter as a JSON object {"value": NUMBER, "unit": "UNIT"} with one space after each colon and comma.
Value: {"value": 260, "unit": "mA"}
